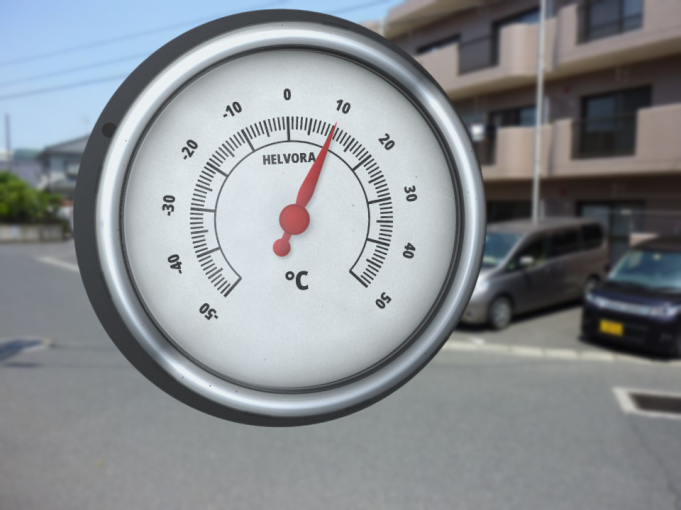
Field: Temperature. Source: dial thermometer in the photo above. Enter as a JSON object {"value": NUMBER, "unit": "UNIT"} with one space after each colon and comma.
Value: {"value": 10, "unit": "°C"}
